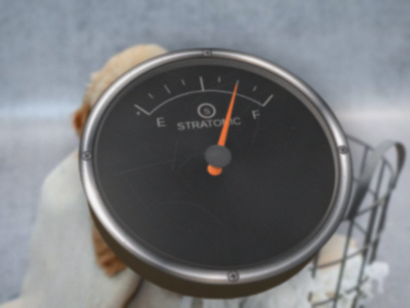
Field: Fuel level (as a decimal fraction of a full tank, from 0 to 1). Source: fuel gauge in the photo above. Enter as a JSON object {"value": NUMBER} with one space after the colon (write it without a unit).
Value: {"value": 0.75}
